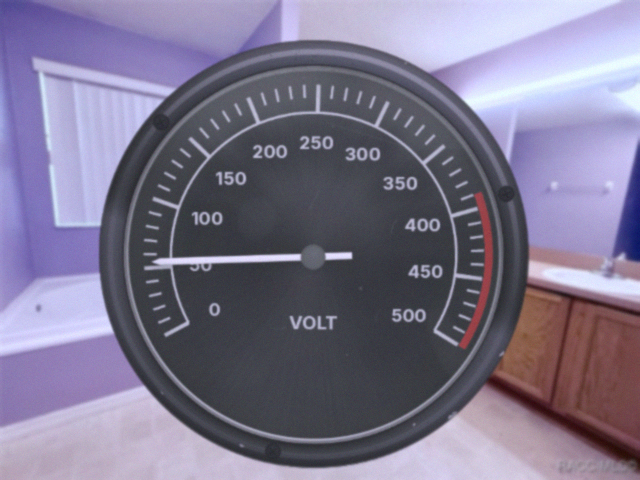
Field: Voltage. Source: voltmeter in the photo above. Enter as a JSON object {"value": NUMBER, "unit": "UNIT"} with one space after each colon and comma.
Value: {"value": 55, "unit": "V"}
